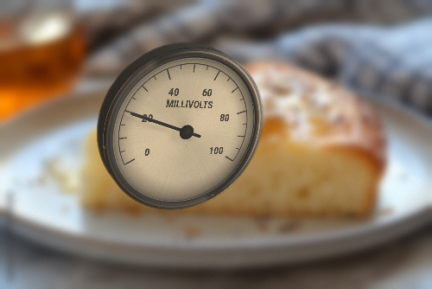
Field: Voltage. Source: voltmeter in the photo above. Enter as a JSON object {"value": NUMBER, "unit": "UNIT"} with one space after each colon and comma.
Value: {"value": 20, "unit": "mV"}
